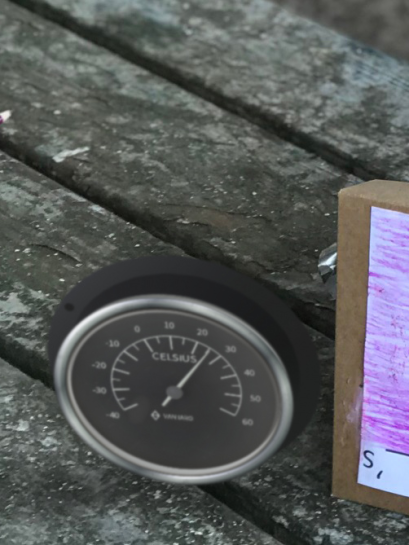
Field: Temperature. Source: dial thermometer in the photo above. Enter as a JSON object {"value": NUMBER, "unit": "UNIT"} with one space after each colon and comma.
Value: {"value": 25, "unit": "°C"}
